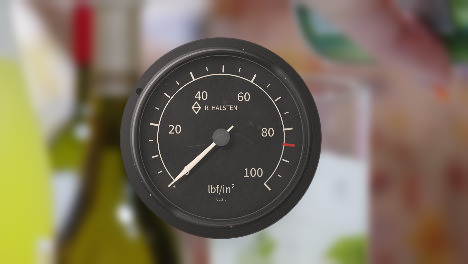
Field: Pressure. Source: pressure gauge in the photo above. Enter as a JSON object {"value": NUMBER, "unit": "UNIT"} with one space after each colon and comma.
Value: {"value": 0, "unit": "psi"}
